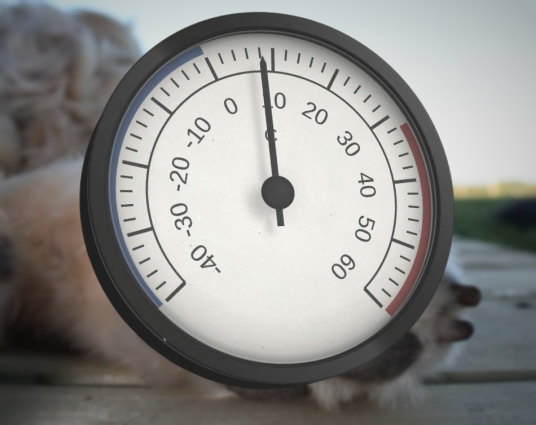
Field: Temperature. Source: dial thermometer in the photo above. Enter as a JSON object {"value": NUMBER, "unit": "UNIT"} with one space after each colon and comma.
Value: {"value": 8, "unit": "°C"}
